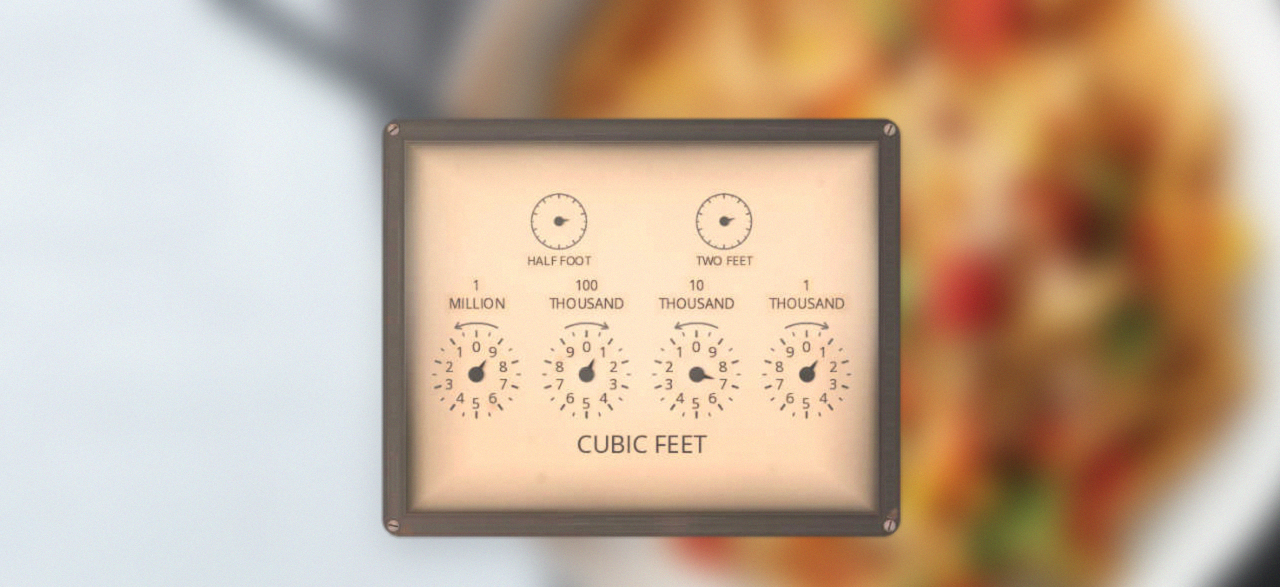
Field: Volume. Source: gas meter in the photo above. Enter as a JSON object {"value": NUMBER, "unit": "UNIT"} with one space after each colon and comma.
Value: {"value": 907100, "unit": "ft³"}
